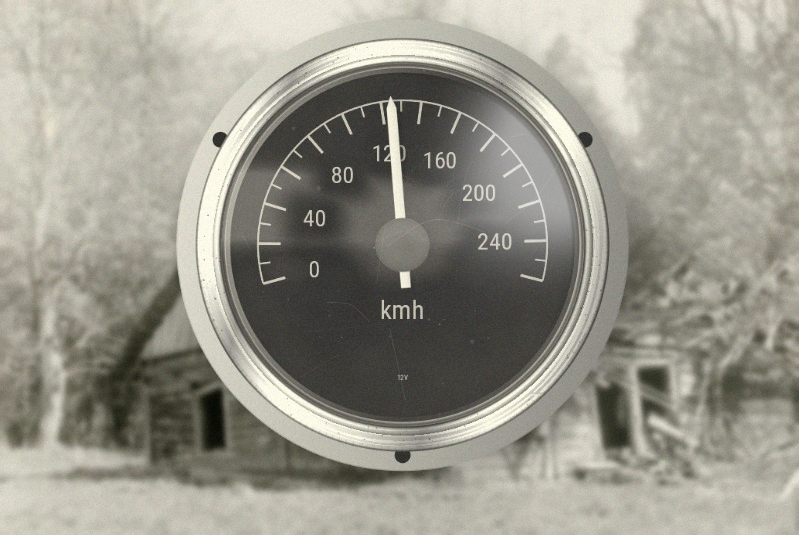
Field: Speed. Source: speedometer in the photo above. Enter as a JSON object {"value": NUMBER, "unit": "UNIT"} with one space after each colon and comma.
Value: {"value": 125, "unit": "km/h"}
